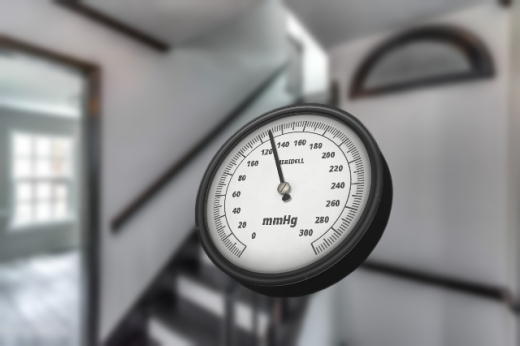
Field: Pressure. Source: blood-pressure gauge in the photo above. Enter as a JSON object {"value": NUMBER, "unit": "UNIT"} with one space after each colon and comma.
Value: {"value": 130, "unit": "mmHg"}
